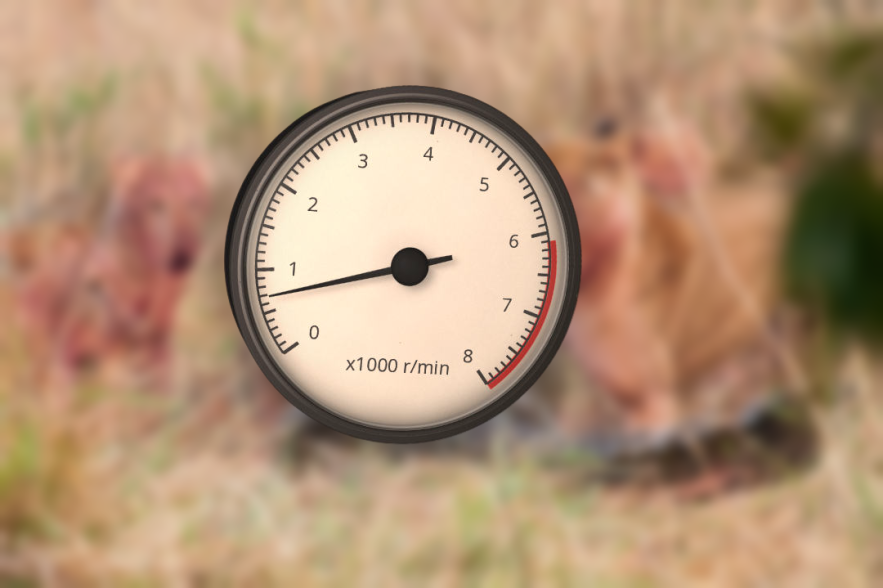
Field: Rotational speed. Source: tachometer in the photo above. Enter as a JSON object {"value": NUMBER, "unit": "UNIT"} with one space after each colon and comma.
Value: {"value": 700, "unit": "rpm"}
